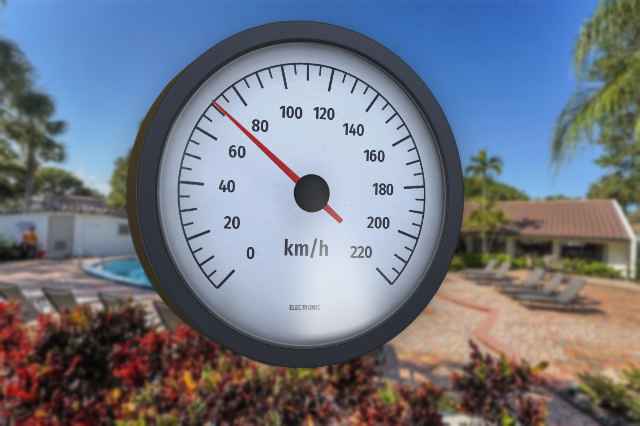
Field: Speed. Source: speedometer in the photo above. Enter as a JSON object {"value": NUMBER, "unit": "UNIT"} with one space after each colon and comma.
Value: {"value": 70, "unit": "km/h"}
